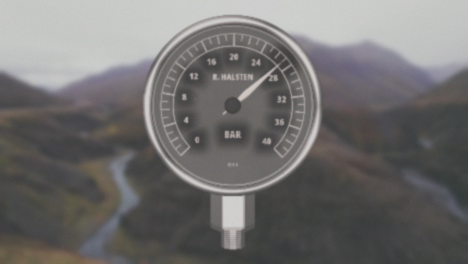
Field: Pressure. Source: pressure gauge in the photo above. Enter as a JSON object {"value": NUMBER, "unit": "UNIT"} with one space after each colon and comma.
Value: {"value": 27, "unit": "bar"}
